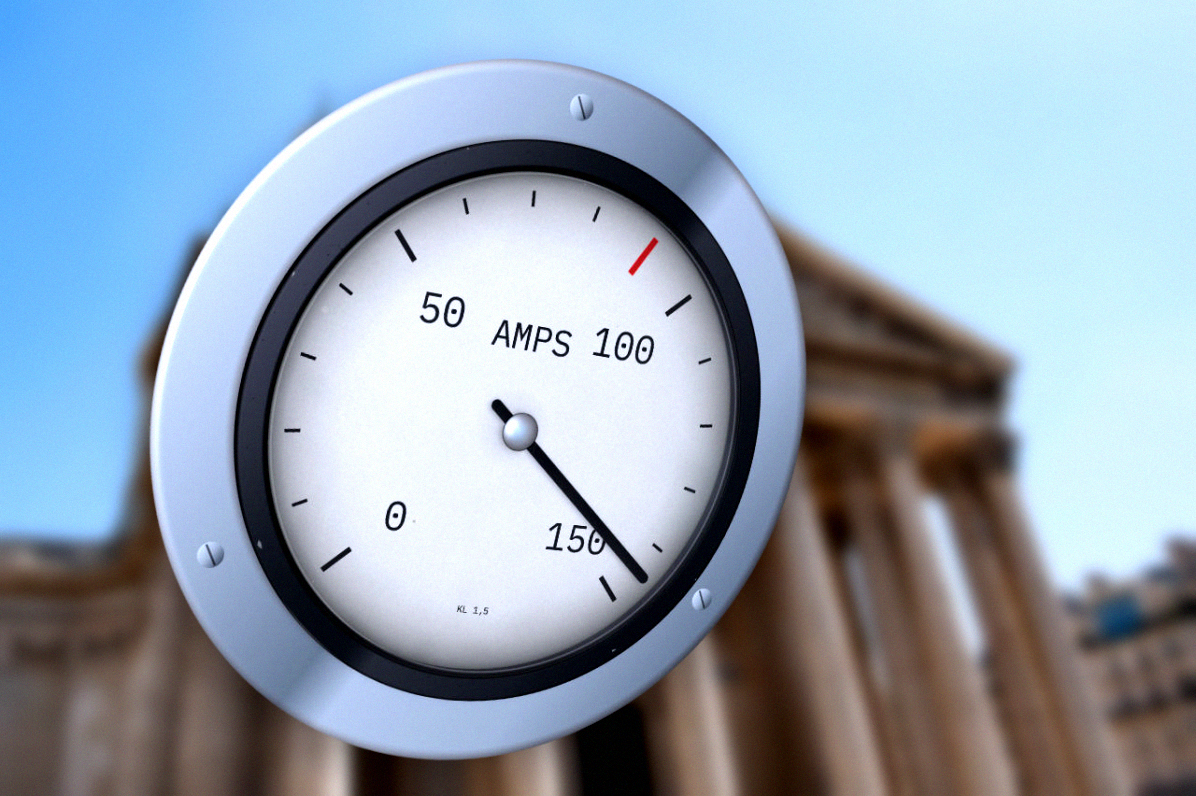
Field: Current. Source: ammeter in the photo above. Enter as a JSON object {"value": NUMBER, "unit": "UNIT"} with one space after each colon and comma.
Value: {"value": 145, "unit": "A"}
